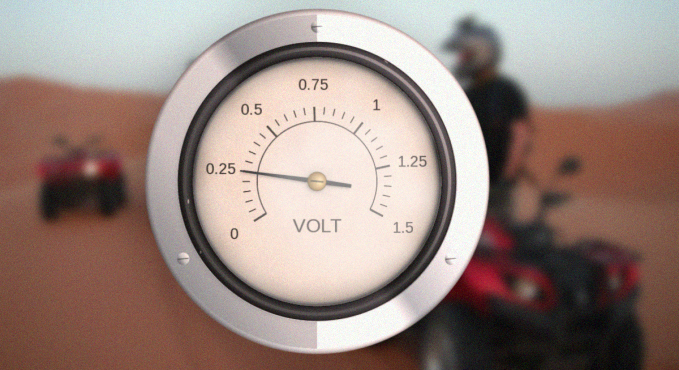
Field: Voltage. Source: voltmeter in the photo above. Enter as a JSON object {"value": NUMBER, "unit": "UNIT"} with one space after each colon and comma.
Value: {"value": 0.25, "unit": "V"}
